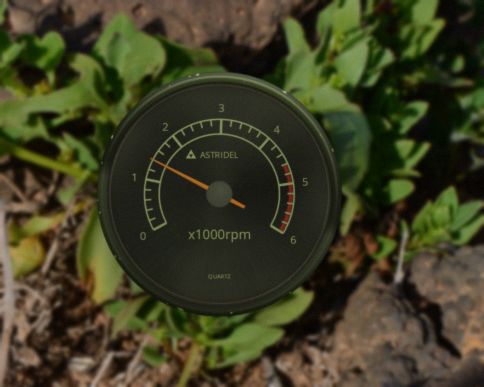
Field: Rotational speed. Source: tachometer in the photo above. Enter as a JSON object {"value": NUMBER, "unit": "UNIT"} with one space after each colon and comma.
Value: {"value": 1400, "unit": "rpm"}
